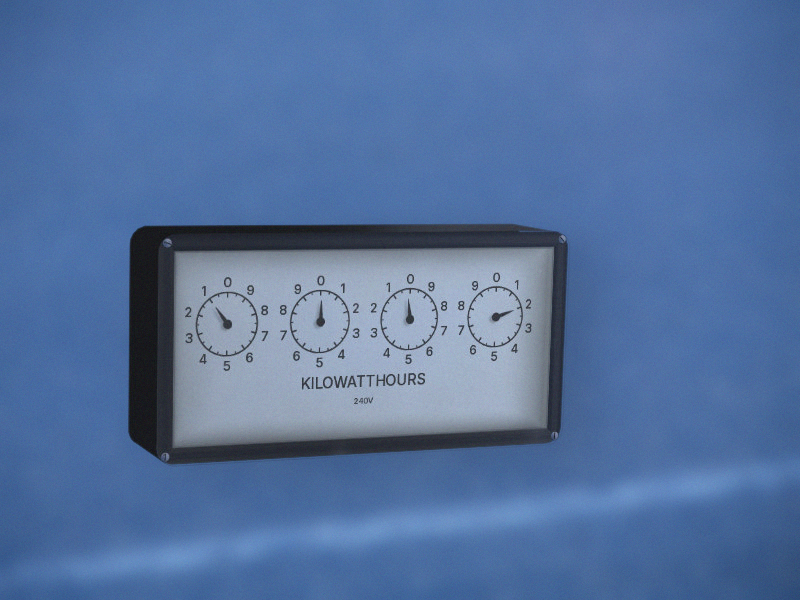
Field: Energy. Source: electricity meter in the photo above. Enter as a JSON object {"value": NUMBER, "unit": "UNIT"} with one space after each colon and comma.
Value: {"value": 1002, "unit": "kWh"}
